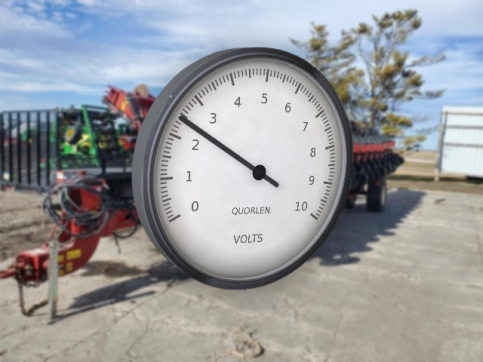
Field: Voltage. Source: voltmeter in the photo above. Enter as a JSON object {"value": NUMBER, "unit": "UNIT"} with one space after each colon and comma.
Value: {"value": 2.4, "unit": "V"}
